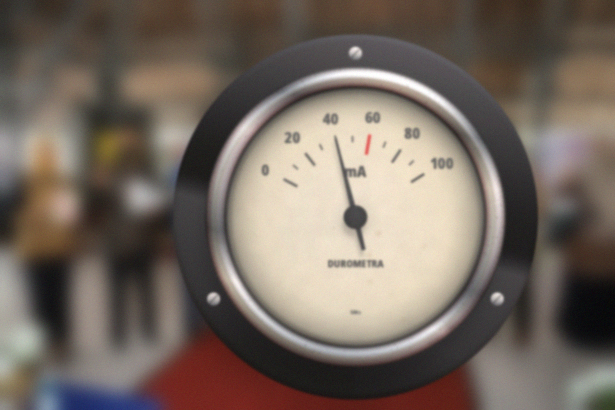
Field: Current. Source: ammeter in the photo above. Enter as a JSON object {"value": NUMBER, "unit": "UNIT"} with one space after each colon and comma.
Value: {"value": 40, "unit": "mA"}
